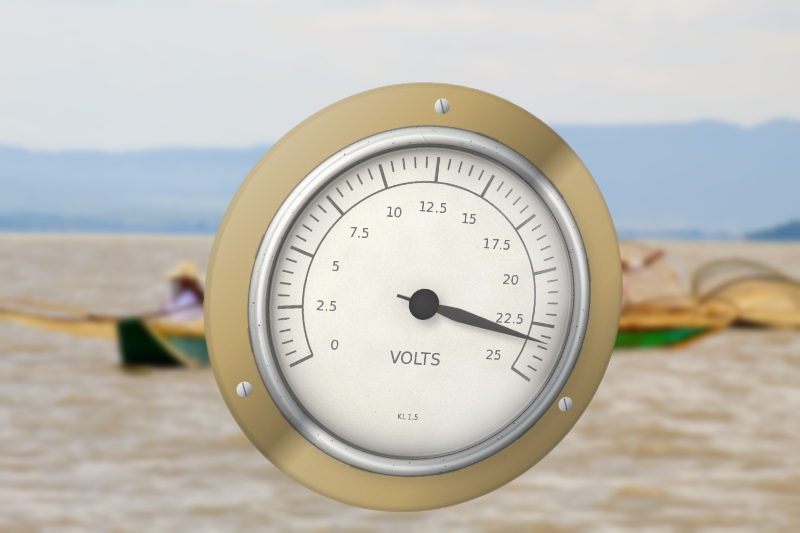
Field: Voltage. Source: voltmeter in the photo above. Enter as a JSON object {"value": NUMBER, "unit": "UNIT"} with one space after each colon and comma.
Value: {"value": 23.25, "unit": "V"}
